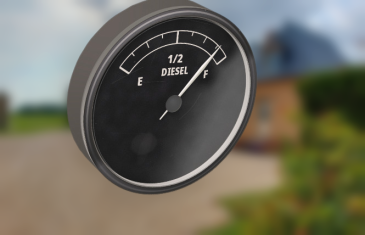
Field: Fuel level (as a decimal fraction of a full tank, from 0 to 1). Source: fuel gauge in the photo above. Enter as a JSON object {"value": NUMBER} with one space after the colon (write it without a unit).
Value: {"value": 0.875}
